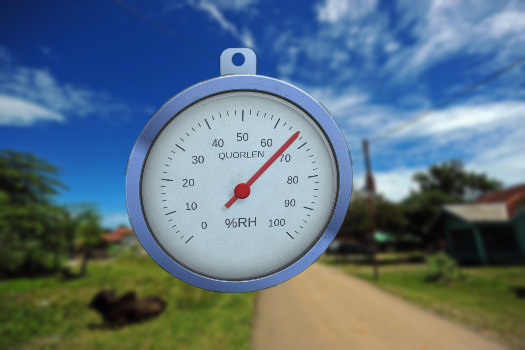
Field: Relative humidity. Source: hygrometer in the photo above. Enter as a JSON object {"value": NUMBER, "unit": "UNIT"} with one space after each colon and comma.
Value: {"value": 66, "unit": "%"}
